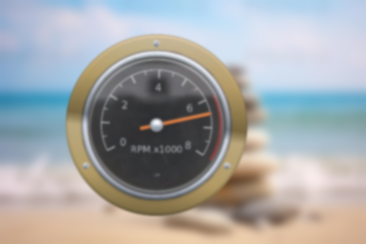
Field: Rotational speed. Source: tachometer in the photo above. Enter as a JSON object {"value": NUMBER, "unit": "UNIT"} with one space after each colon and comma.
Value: {"value": 6500, "unit": "rpm"}
